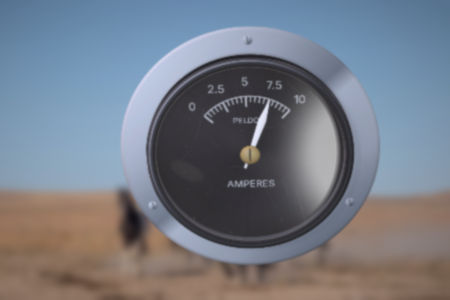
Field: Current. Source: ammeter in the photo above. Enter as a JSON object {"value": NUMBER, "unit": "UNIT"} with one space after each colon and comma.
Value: {"value": 7.5, "unit": "A"}
